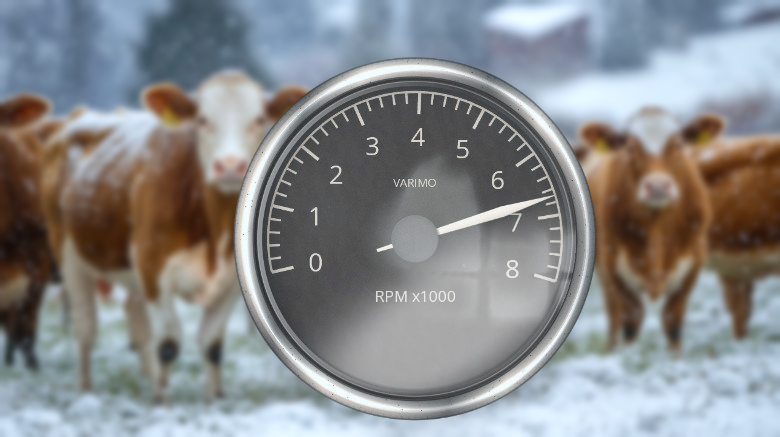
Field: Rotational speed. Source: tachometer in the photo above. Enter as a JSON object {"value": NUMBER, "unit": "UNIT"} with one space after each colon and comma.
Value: {"value": 6700, "unit": "rpm"}
